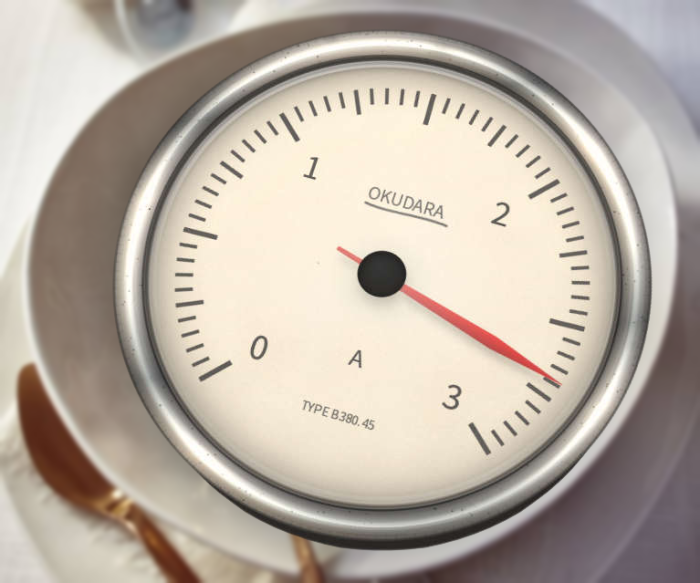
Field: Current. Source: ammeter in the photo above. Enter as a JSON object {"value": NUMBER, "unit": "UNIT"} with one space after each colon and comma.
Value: {"value": 2.7, "unit": "A"}
